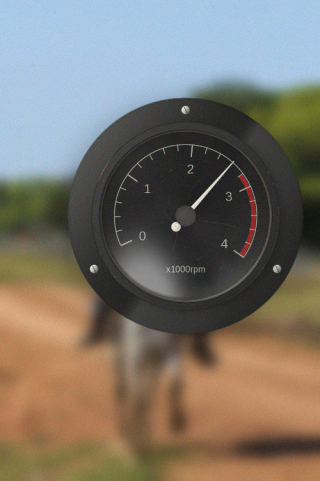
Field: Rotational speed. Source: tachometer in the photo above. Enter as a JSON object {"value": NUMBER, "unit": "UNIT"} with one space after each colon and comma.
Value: {"value": 2600, "unit": "rpm"}
